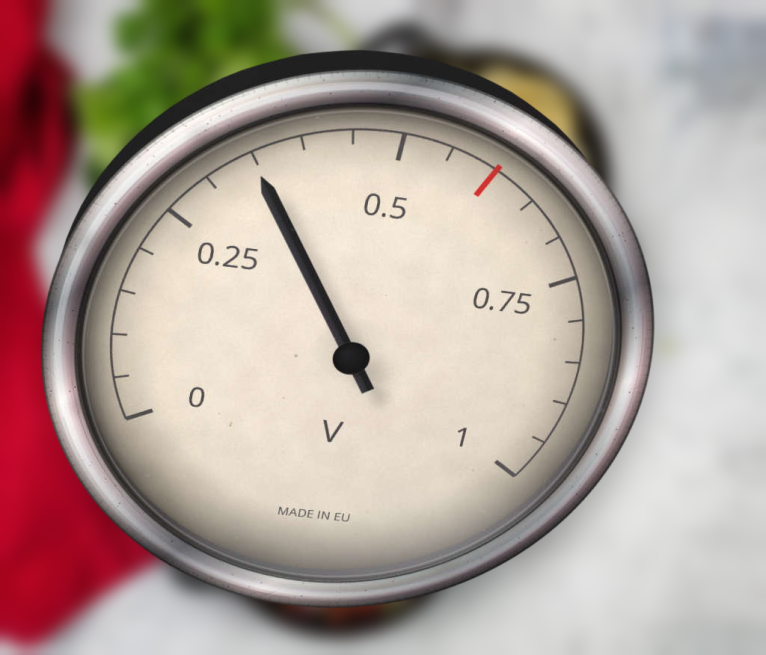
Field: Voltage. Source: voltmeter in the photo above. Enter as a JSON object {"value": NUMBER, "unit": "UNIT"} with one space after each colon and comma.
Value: {"value": 0.35, "unit": "V"}
